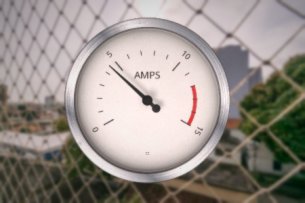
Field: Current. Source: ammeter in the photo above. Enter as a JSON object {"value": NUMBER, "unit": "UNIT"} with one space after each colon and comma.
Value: {"value": 4.5, "unit": "A"}
